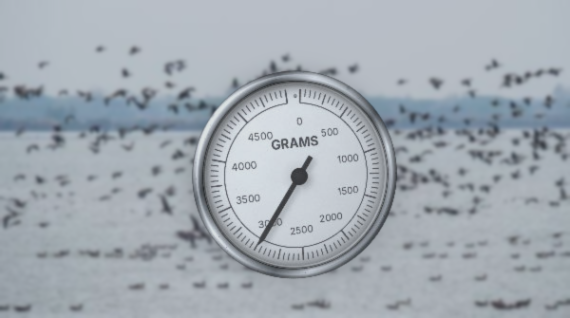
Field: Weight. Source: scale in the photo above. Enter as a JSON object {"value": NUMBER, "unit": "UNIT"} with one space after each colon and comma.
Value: {"value": 3000, "unit": "g"}
